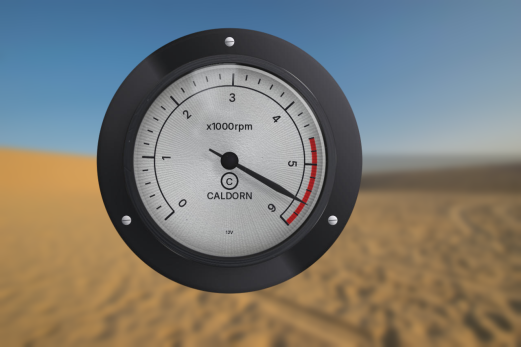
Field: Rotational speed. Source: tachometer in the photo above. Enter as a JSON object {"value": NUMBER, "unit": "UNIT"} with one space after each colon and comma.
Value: {"value": 5600, "unit": "rpm"}
